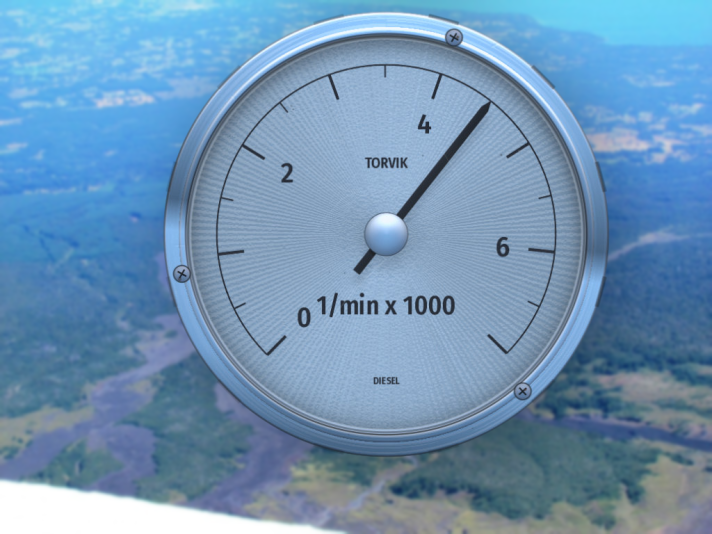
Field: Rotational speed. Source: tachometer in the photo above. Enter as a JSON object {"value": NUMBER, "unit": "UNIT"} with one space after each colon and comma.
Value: {"value": 4500, "unit": "rpm"}
